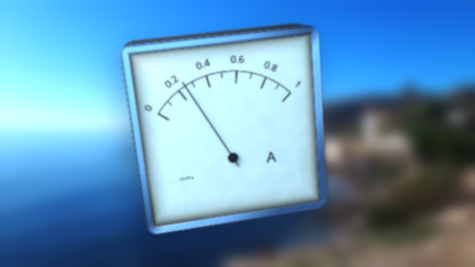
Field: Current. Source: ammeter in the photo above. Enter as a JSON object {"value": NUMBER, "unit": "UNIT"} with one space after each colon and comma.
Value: {"value": 0.25, "unit": "A"}
